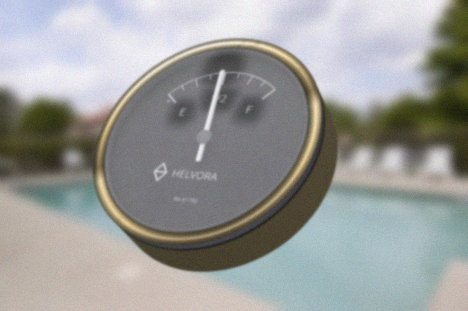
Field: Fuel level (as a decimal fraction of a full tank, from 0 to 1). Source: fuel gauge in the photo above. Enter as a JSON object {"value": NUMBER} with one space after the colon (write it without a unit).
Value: {"value": 0.5}
